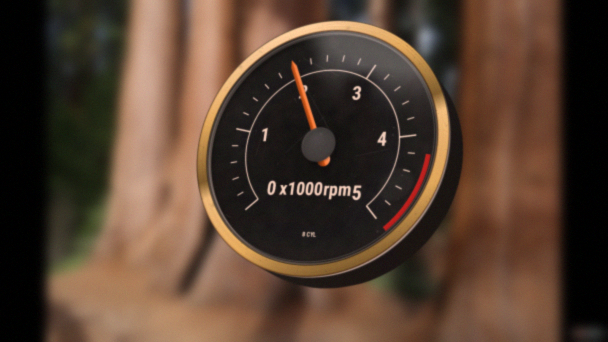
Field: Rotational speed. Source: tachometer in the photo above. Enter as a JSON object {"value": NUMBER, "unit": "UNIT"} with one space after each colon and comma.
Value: {"value": 2000, "unit": "rpm"}
